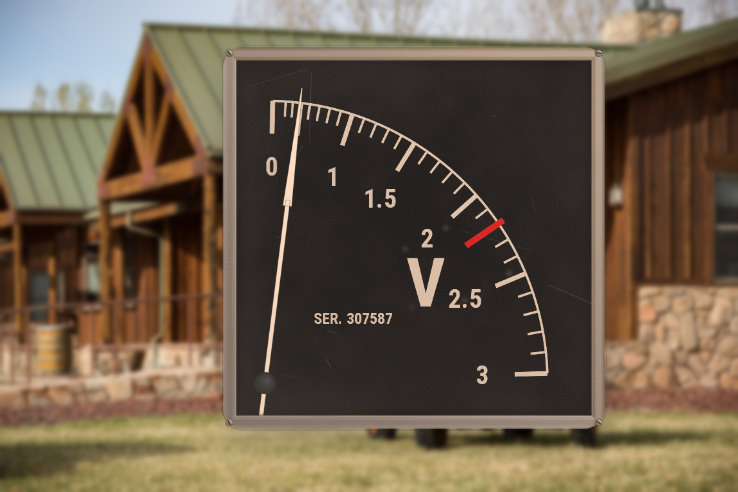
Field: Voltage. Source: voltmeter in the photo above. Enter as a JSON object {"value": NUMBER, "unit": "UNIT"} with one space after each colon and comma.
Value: {"value": 0.5, "unit": "V"}
